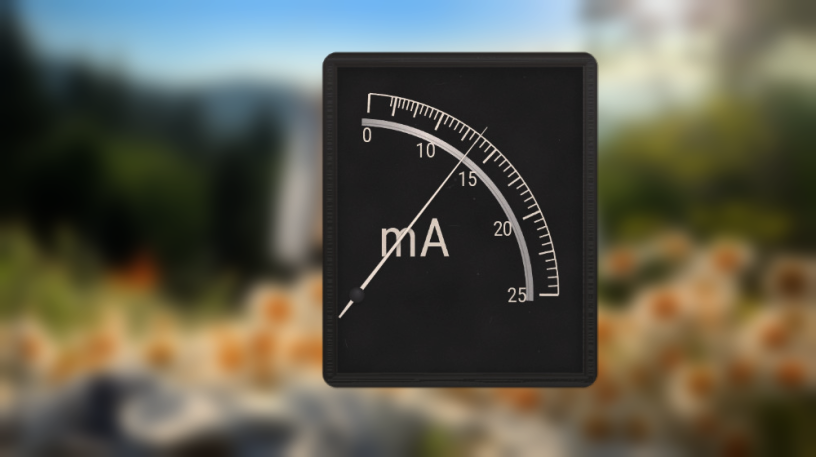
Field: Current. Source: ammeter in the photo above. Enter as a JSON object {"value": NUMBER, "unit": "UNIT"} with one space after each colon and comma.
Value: {"value": 13.5, "unit": "mA"}
